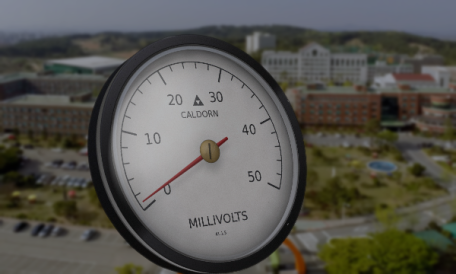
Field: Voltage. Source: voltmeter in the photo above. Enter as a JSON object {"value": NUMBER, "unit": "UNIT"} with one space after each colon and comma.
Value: {"value": 1, "unit": "mV"}
